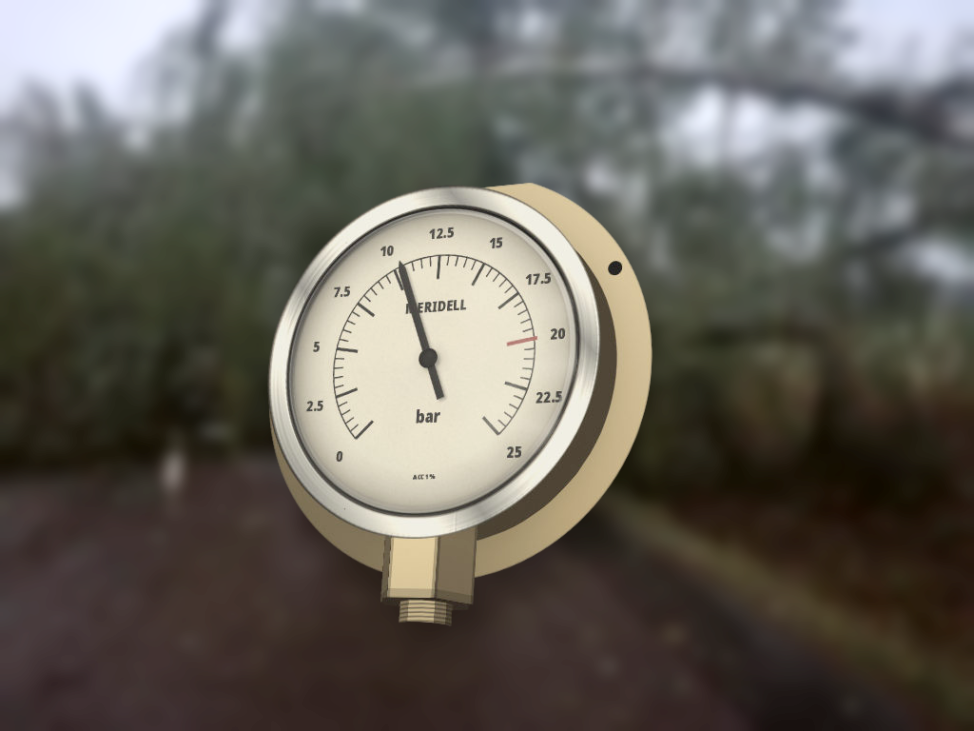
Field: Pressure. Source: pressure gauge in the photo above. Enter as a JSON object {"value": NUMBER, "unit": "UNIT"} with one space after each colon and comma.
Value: {"value": 10.5, "unit": "bar"}
